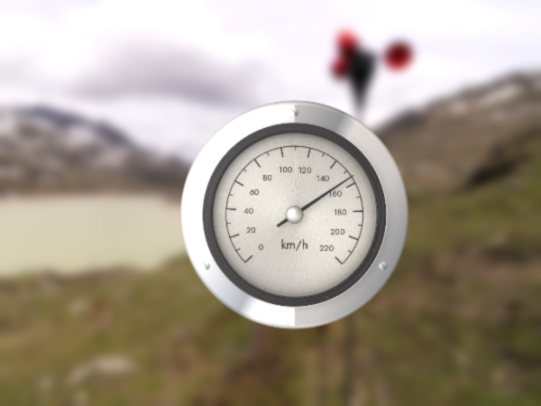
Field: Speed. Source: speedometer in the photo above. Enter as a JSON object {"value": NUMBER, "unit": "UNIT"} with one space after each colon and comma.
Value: {"value": 155, "unit": "km/h"}
